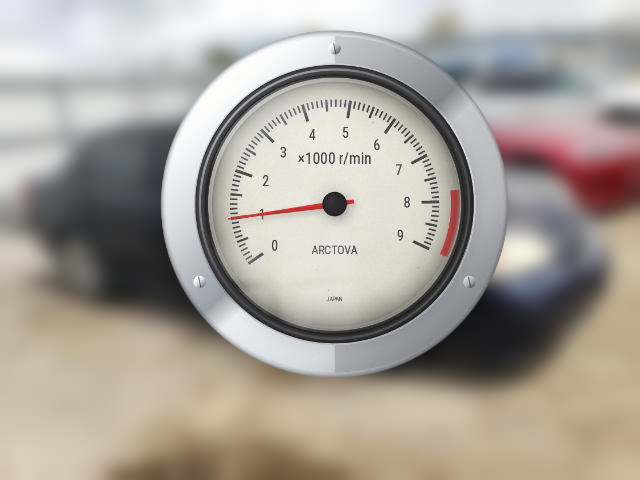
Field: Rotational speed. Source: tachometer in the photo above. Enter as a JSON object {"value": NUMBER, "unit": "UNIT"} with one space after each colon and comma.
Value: {"value": 1000, "unit": "rpm"}
